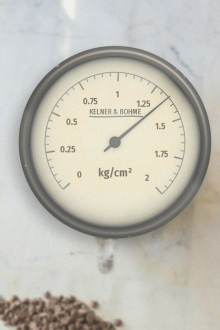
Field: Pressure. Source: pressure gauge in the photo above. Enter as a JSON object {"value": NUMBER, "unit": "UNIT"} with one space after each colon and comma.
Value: {"value": 1.35, "unit": "kg/cm²"}
